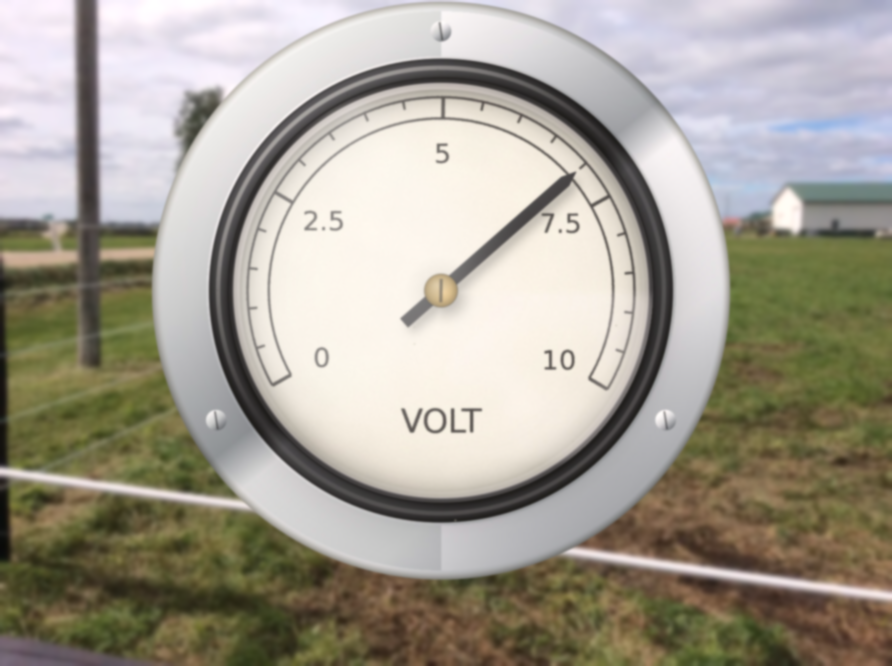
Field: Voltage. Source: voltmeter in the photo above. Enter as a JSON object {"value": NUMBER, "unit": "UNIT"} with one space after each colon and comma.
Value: {"value": 7, "unit": "V"}
